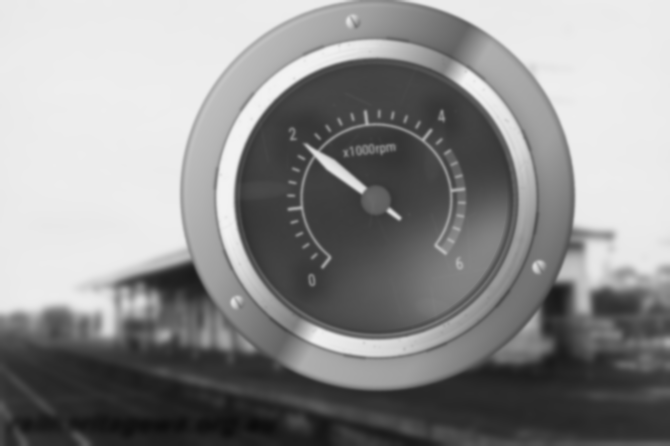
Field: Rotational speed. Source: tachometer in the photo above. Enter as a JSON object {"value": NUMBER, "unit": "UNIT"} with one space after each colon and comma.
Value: {"value": 2000, "unit": "rpm"}
